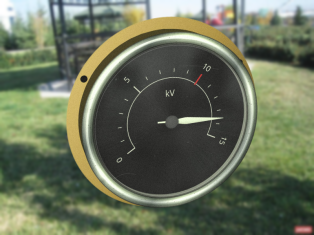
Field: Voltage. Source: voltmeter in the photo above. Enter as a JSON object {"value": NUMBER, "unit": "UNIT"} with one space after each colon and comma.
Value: {"value": 13.5, "unit": "kV"}
